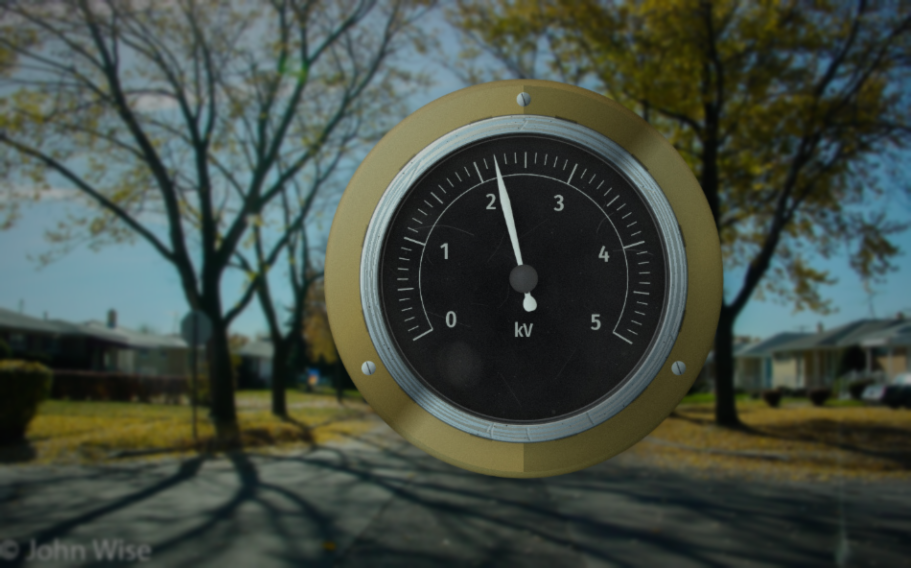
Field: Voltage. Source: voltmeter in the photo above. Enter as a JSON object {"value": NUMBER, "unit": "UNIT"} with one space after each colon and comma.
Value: {"value": 2.2, "unit": "kV"}
